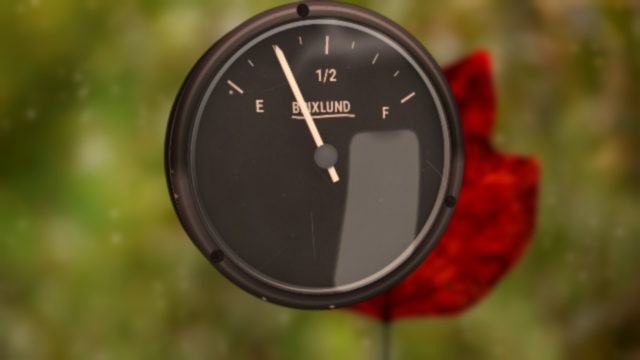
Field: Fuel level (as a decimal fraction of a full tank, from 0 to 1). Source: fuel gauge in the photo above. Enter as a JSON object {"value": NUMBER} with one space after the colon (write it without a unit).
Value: {"value": 0.25}
